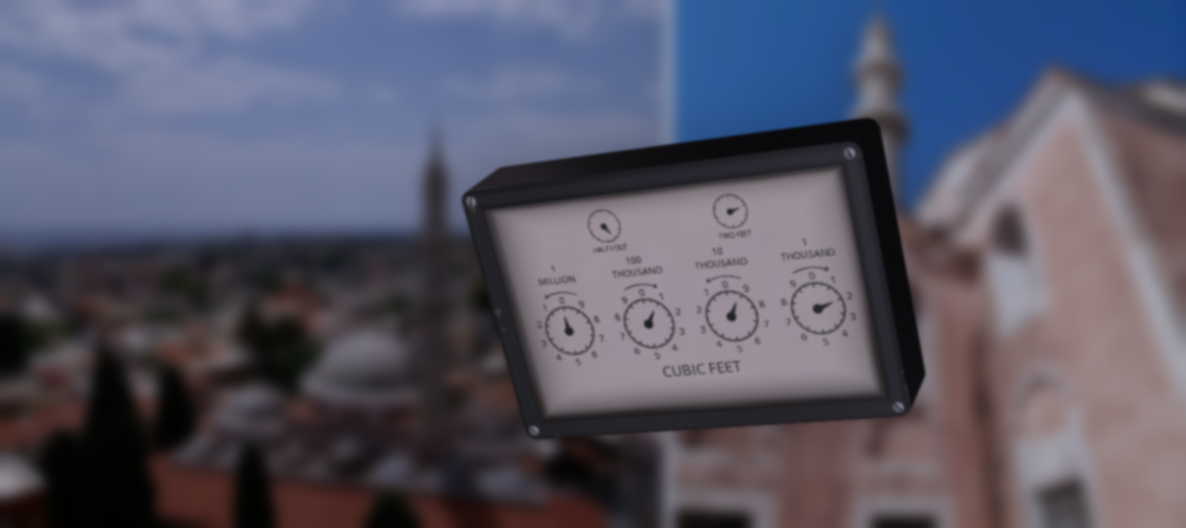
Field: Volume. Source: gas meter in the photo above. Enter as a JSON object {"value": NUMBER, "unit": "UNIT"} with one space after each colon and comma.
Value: {"value": 9200, "unit": "ft³"}
